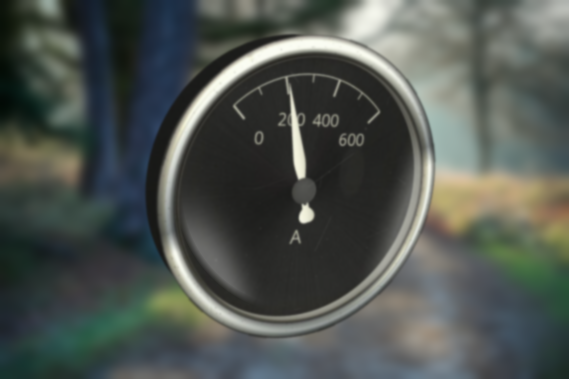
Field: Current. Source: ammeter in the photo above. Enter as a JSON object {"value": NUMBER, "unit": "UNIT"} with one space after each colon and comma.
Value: {"value": 200, "unit": "A"}
